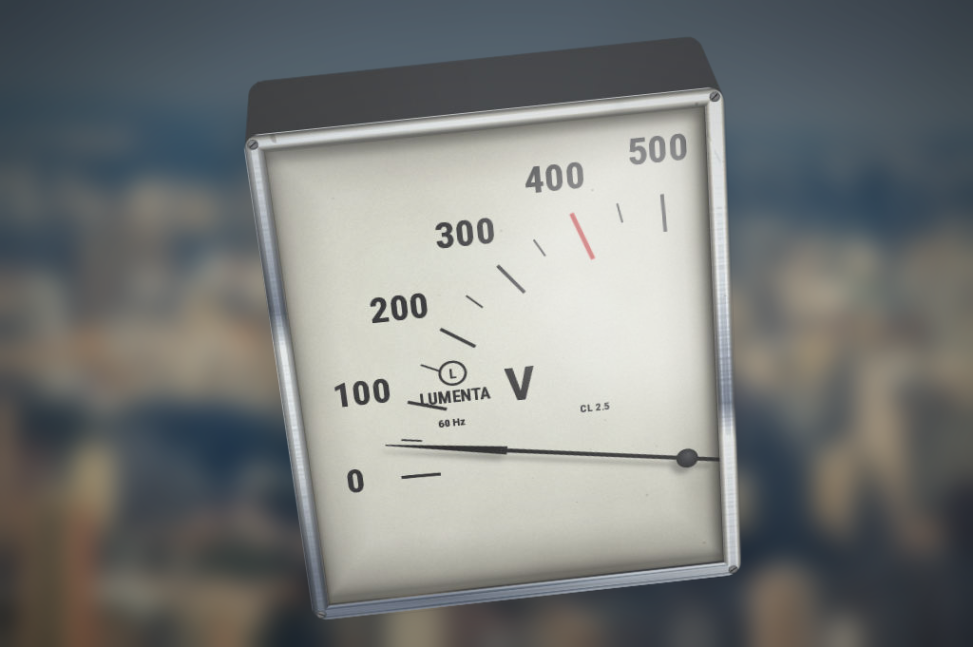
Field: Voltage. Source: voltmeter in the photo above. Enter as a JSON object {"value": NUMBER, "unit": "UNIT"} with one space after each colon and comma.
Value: {"value": 50, "unit": "V"}
